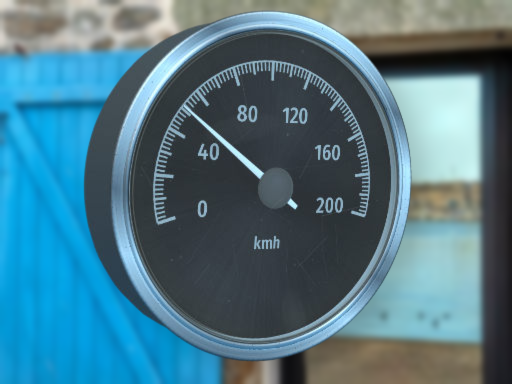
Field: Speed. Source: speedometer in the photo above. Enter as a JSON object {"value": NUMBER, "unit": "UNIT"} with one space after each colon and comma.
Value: {"value": 50, "unit": "km/h"}
